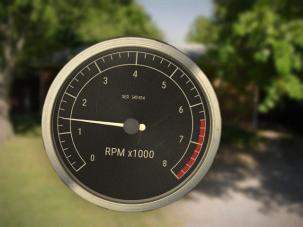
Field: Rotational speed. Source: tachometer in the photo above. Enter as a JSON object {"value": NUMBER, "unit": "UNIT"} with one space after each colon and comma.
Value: {"value": 1400, "unit": "rpm"}
